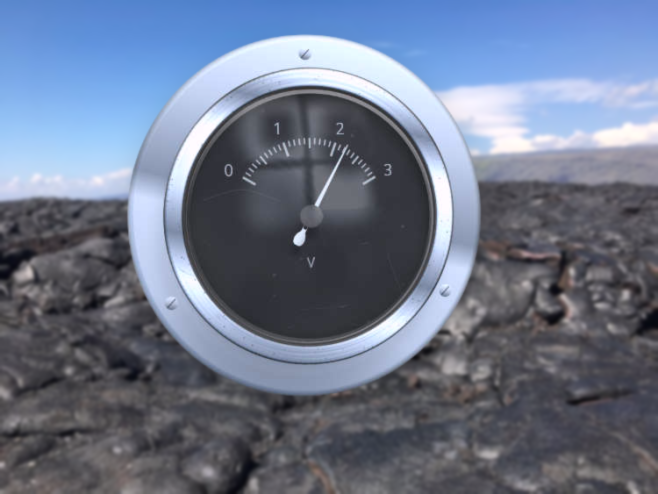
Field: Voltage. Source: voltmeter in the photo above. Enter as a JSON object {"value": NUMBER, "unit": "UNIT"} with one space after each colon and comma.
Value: {"value": 2.2, "unit": "V"}
